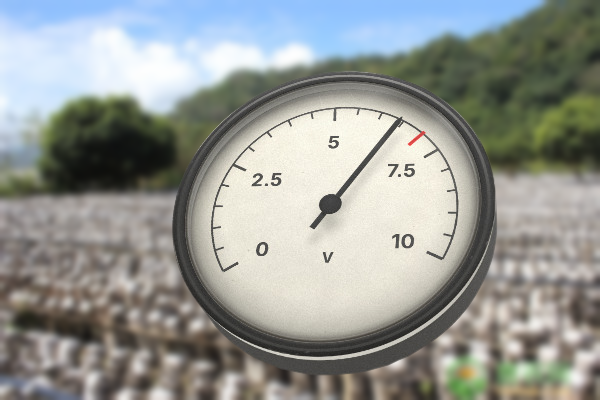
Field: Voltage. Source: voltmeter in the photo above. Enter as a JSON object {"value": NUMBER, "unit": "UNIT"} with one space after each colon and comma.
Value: {"value": 6.5, "unit": "V"}
